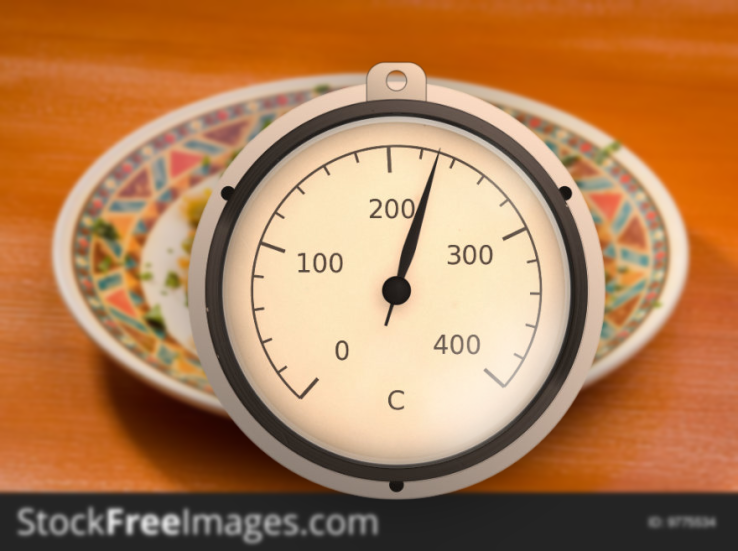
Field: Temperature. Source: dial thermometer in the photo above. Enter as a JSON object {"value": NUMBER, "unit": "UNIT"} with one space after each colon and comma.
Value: {"value": 230, "unit": "°C"}
